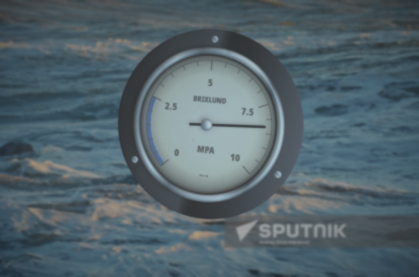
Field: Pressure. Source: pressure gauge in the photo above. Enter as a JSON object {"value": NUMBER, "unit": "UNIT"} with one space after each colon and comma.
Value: {"value": 8.25, "unit": "MPa"}
